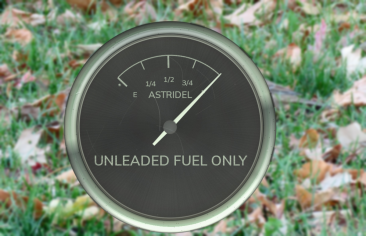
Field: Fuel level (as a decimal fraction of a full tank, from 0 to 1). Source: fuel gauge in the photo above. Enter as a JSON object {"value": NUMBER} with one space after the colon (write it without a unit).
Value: {"value": 1}
